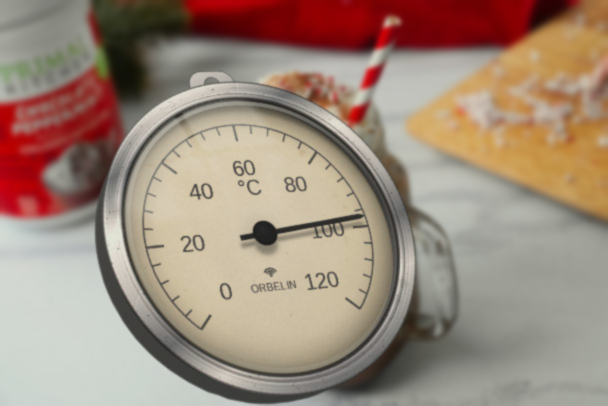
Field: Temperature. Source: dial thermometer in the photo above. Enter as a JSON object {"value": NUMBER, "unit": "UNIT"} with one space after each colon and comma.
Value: {"value": 98, "unit": "°C"}
